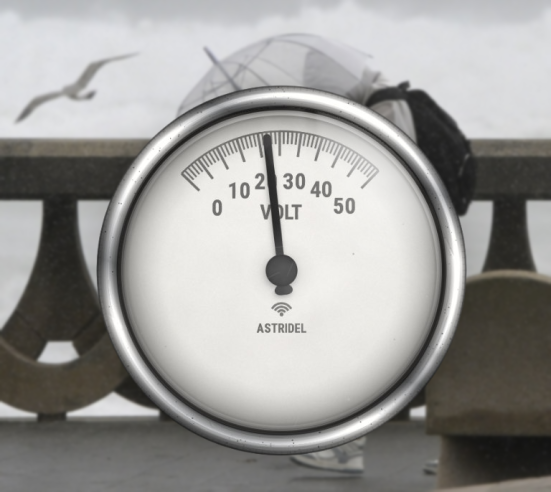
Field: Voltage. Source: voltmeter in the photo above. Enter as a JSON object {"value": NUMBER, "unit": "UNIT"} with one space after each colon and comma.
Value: {"value": 22, "unit": "V"}
